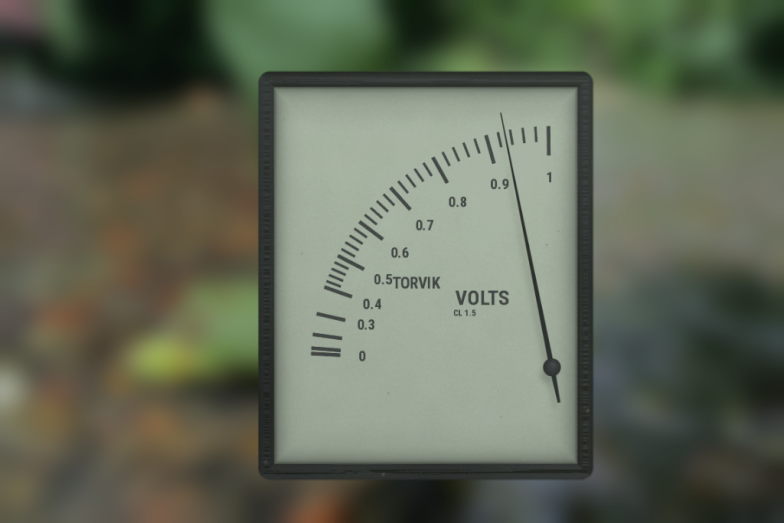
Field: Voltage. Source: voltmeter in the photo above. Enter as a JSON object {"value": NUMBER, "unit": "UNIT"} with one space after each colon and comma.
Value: {"value": 0.93, "unit": "V"}
